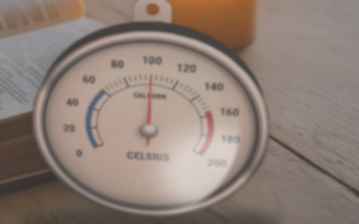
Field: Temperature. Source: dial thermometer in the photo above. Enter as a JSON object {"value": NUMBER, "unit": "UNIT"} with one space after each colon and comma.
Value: {"value": 100, "unit": "°C"}
